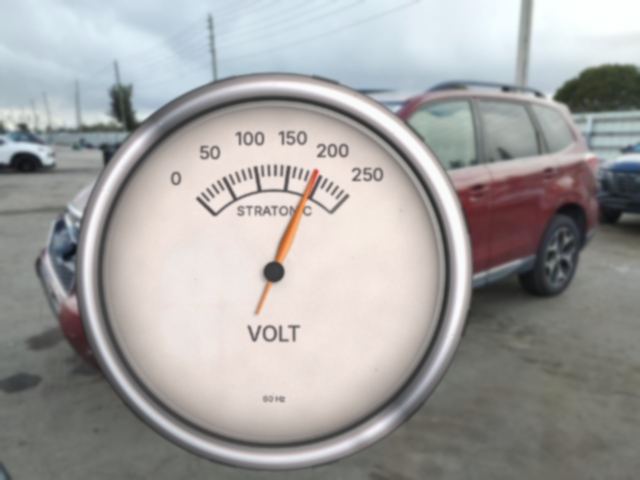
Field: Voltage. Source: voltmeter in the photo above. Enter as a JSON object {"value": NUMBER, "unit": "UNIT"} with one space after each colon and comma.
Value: {"value": 190, "unit": "V"}
